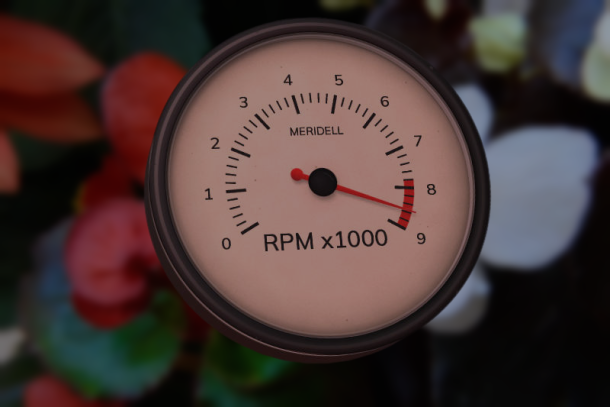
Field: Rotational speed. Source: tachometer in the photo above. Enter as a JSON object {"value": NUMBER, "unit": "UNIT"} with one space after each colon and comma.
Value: {"value": 8600, "unit": "rpm"}
